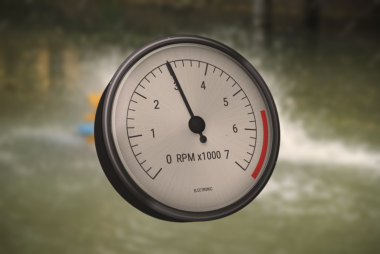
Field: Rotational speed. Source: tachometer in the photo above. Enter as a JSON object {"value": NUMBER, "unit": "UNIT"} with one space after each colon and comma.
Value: {"value": 3000, "unit": "rpm"}
